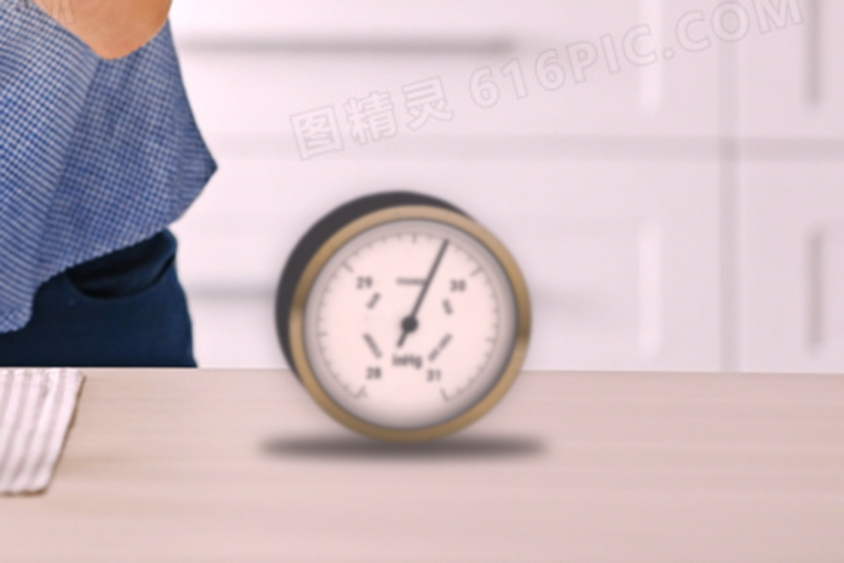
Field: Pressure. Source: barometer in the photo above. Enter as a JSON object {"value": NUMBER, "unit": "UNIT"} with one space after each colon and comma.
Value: {"value": 29.7, "unit": "inHg"}
